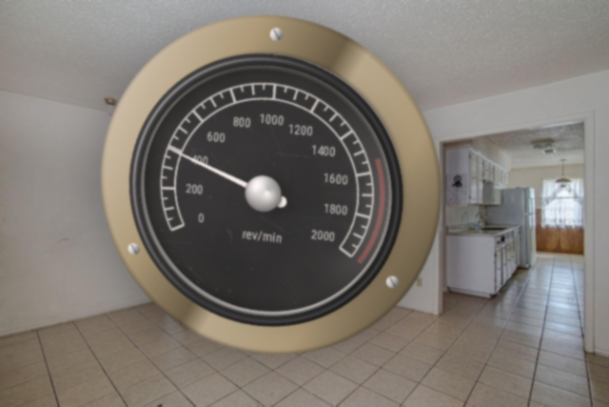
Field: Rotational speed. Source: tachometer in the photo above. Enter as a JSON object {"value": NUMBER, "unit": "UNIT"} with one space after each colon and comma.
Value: {"value": 400, "unit": "rpm"}
